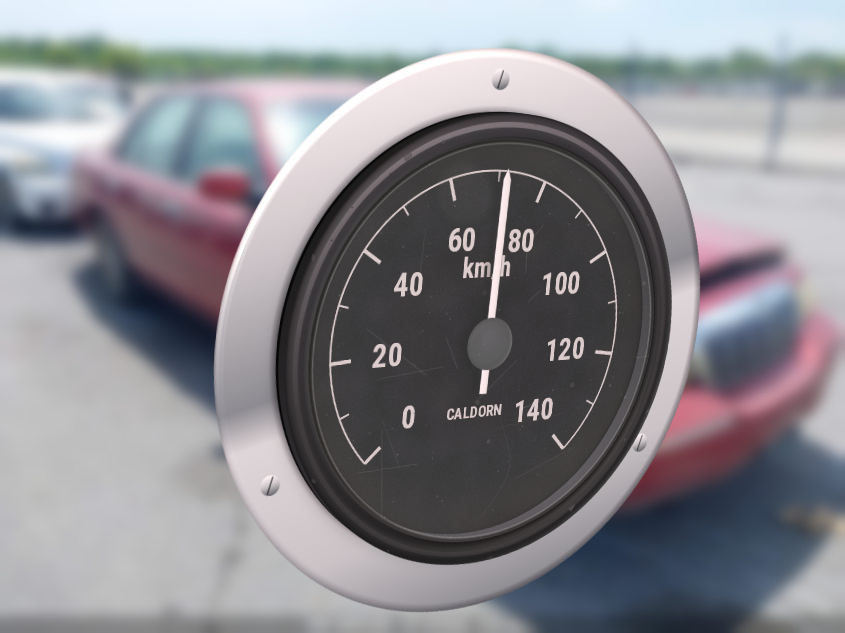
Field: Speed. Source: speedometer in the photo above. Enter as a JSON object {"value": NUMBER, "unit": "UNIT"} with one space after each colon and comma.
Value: {"value": 70, "unit": "km/h"}
